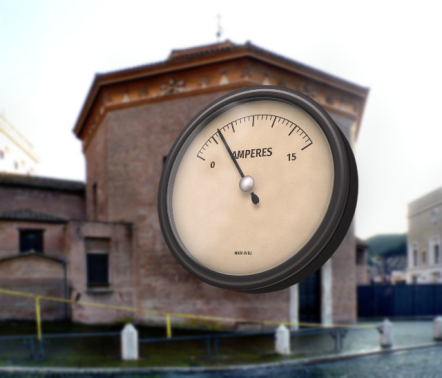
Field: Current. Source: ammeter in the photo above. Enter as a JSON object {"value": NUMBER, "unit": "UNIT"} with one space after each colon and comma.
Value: {"value": 3.5, "unit": "A"}
